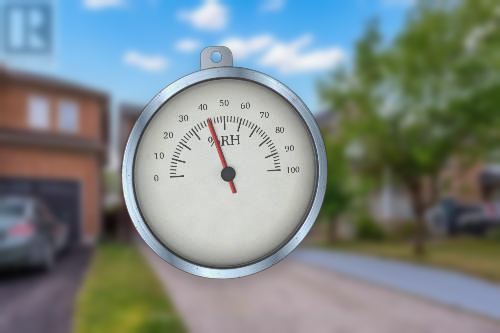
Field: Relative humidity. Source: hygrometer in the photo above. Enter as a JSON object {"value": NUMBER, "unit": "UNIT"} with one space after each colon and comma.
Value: {"value": 40, "unit": "%"}
